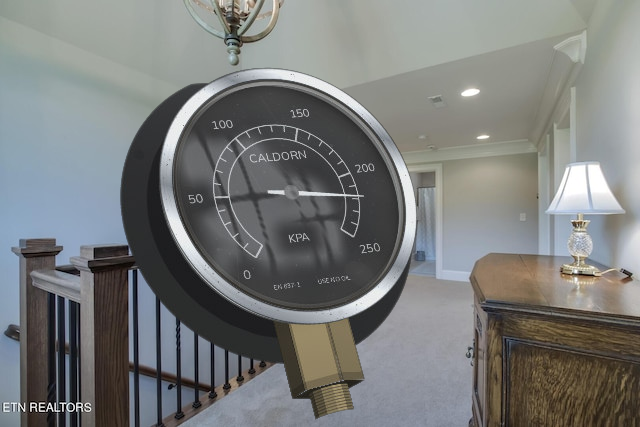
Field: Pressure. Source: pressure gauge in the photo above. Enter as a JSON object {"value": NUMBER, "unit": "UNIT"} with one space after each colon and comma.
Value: {"value": 220, "unit": "kPa"}
